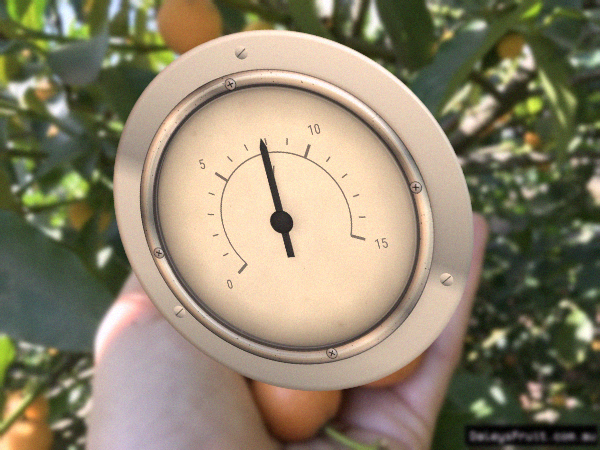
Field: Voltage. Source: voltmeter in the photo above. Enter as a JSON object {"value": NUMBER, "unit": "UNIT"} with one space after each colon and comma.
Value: {"value": 8, "unit": "V"}
